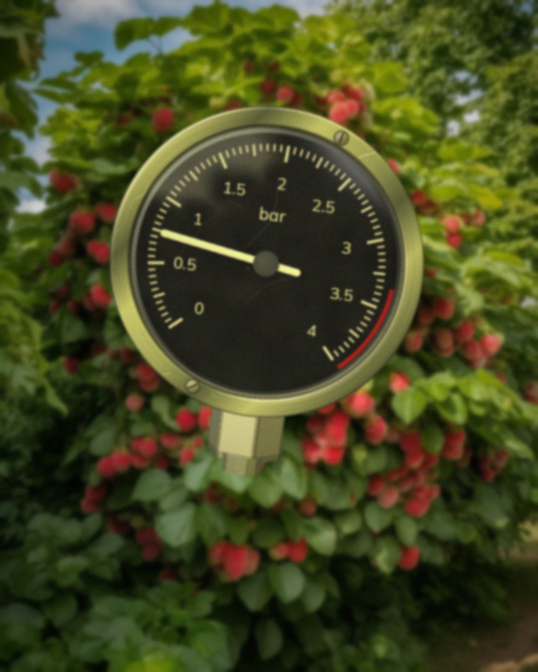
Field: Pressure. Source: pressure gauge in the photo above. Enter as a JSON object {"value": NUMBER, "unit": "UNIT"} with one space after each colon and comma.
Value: {"value": 0.75, "unit": "bar"}
